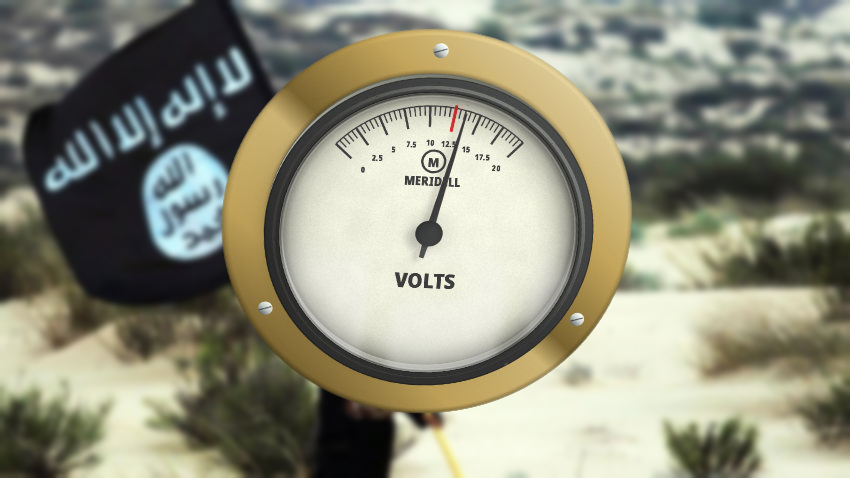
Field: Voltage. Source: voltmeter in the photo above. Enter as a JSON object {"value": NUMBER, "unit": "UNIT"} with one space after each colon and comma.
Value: {"value": 13.5, "unit": "V"}
